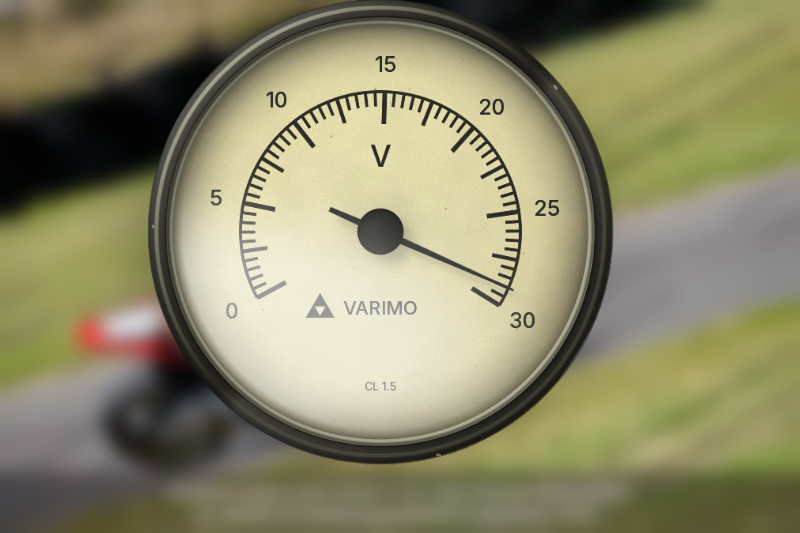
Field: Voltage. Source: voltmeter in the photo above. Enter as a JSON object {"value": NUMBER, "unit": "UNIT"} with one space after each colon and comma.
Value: {"value": 29, "unit": "V"}
